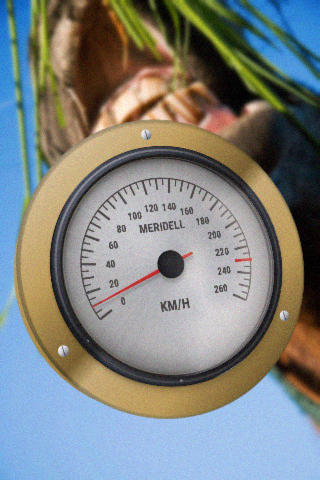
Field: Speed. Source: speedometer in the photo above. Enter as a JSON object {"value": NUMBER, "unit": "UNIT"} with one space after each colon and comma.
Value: {"value": 10, "unit": "km/h"}
